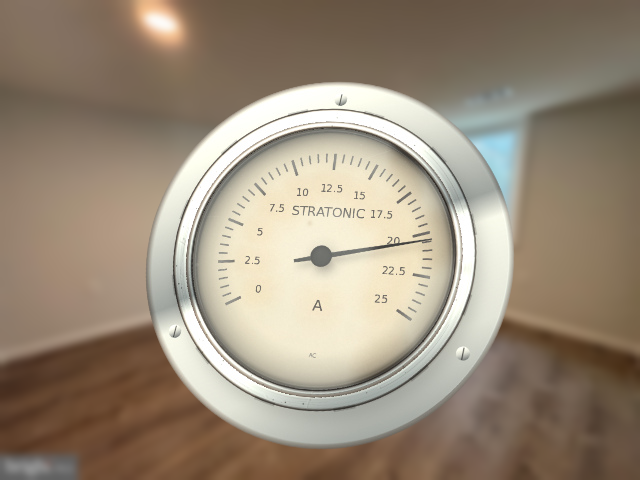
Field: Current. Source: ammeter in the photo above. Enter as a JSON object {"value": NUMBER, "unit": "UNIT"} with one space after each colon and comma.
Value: {"value": 20.5, "unit": "A"}
